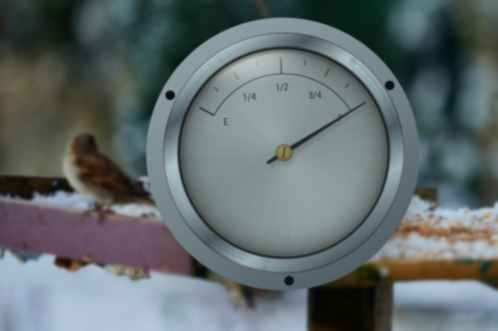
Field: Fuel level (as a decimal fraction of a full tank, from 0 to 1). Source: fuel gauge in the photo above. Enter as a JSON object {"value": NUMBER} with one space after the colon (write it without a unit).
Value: {"value": 1}
